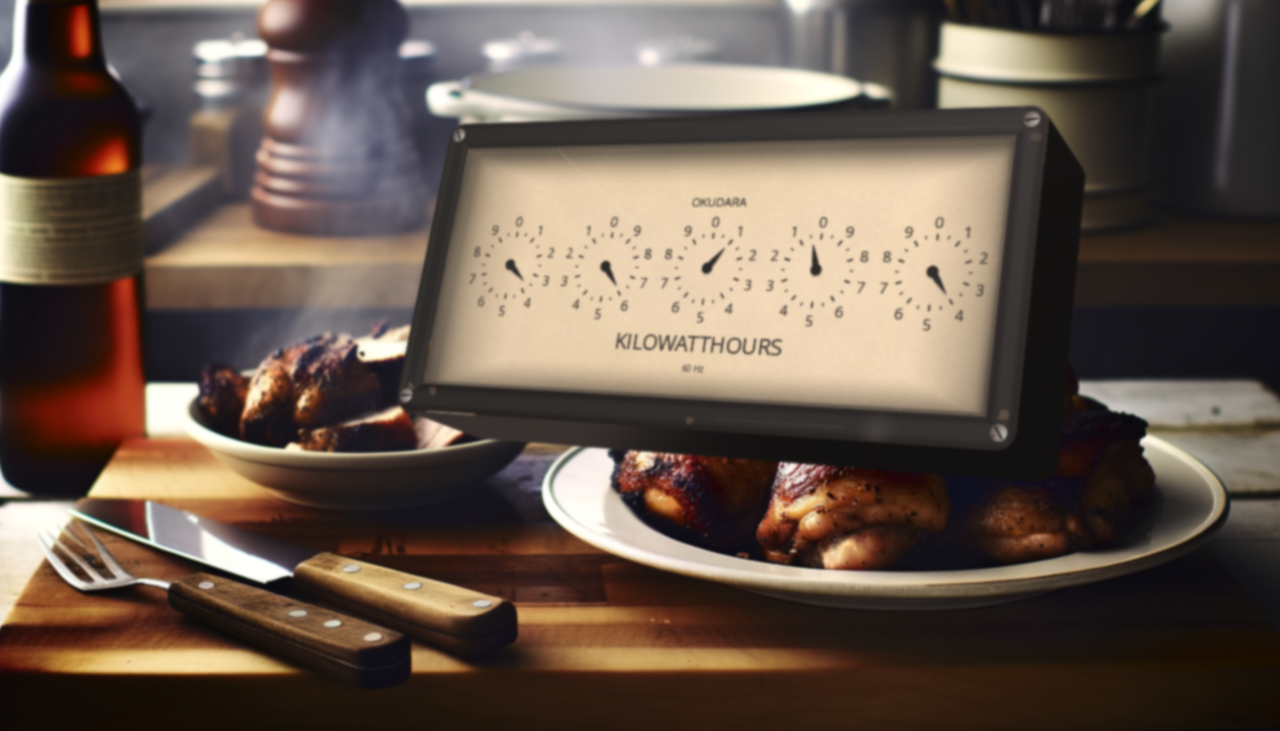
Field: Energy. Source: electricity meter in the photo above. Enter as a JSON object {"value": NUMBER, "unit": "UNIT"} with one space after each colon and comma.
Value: {"value": 36104, "unit": "kWh"}
